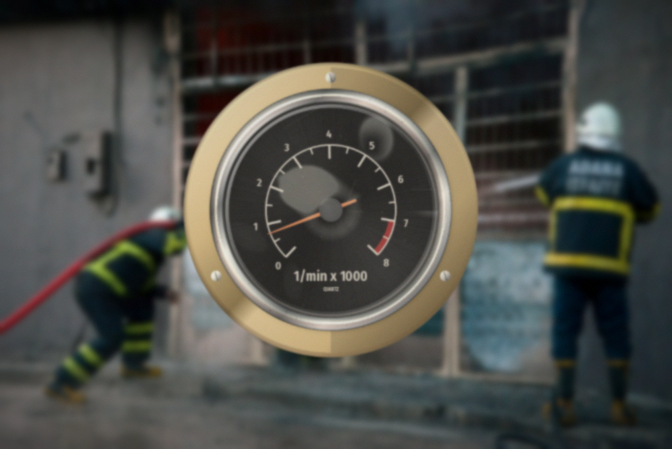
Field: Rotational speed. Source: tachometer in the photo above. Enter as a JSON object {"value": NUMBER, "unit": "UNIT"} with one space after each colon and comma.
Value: {"value": 750, "unit": "rpm"}
